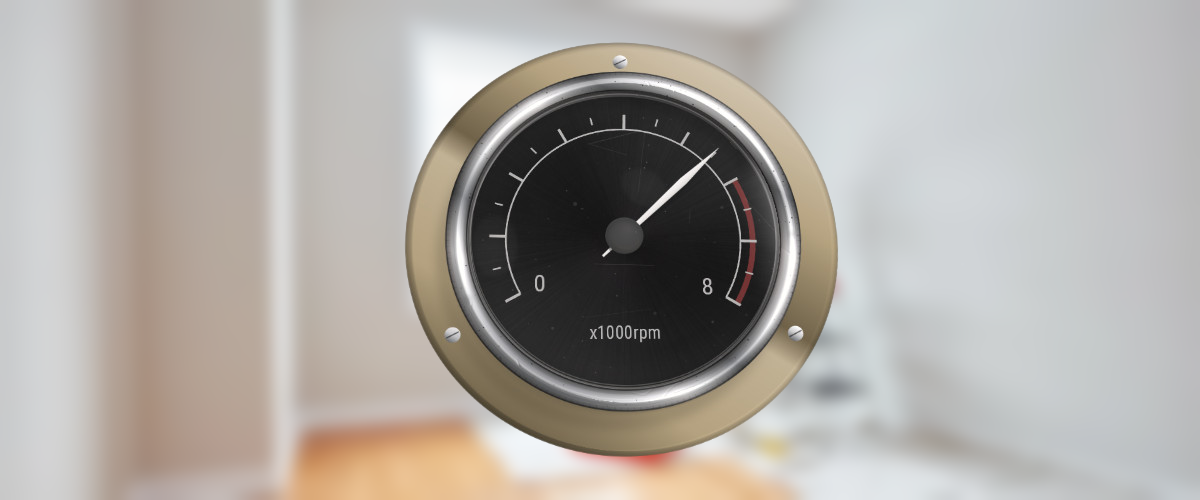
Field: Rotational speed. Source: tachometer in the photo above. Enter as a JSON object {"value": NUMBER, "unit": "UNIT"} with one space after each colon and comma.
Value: {"value": 5500, "unit": "rpm"}
